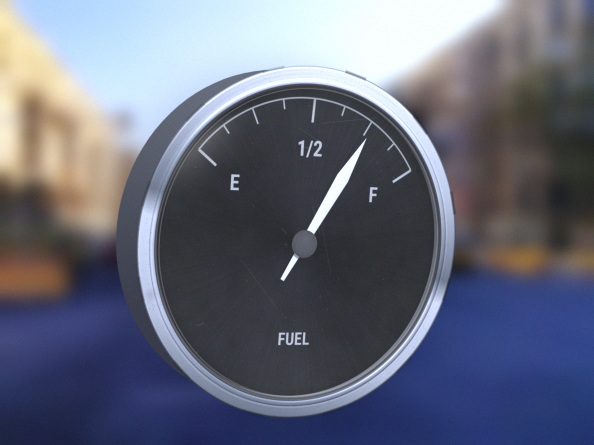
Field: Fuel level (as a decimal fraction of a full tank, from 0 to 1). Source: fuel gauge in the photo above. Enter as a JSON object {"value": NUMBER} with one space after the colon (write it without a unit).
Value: {"value": 0.75}
